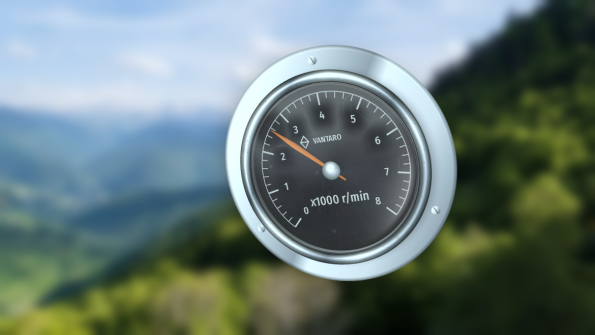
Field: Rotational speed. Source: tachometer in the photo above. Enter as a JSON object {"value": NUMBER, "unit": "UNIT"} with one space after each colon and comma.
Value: {"value": 2600, "unit": "rpm"}
